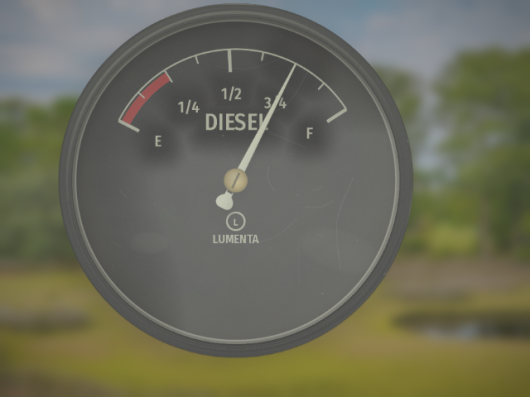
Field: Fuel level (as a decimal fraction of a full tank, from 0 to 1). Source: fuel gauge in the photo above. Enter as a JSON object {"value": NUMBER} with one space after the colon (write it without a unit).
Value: {"value": 0.75}
